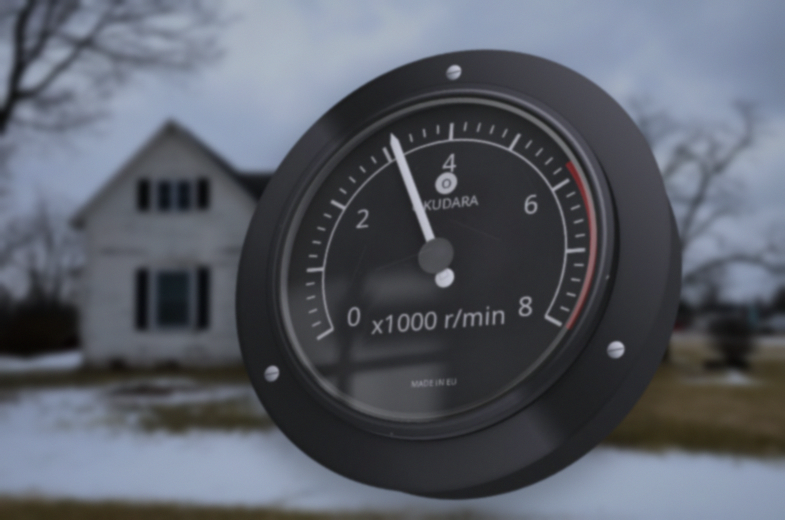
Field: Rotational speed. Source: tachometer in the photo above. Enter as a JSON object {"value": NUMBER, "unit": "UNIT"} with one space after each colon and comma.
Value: {"value": 3200, "unit": "rpm"}
